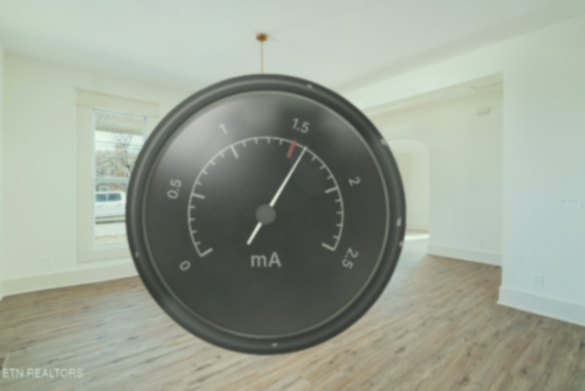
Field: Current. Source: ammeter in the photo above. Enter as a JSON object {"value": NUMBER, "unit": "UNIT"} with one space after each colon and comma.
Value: {"value": 1.6, "unit": "mA"}
